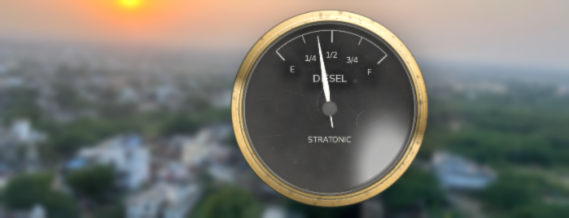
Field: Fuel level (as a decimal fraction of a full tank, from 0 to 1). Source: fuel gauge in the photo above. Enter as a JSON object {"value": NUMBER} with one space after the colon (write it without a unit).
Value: {"value": 0.375}
